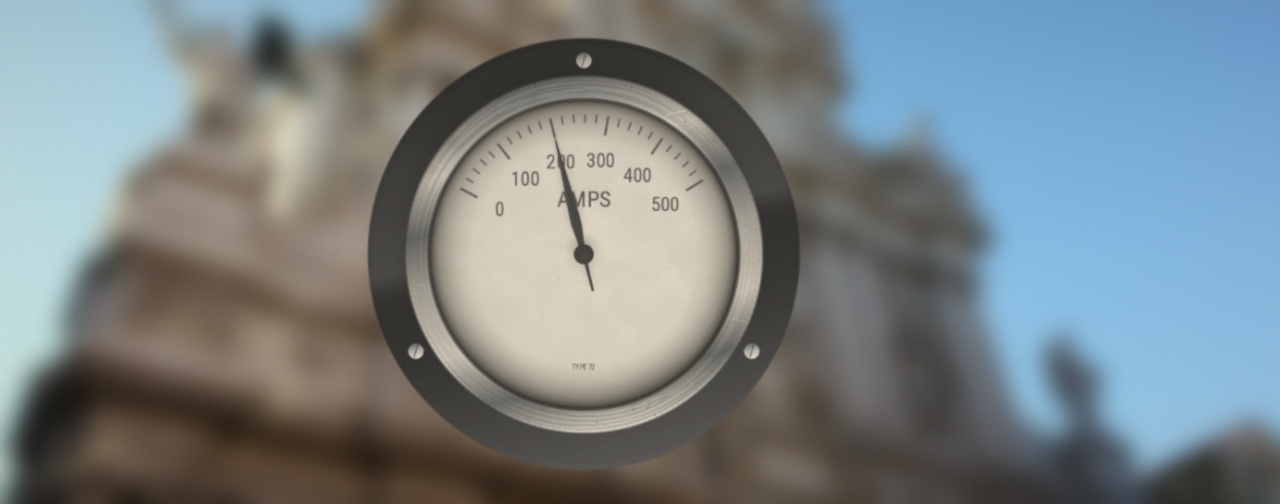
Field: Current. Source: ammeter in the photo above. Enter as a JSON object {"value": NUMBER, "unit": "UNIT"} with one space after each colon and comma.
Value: {"value": 200, "unit": "A"}
